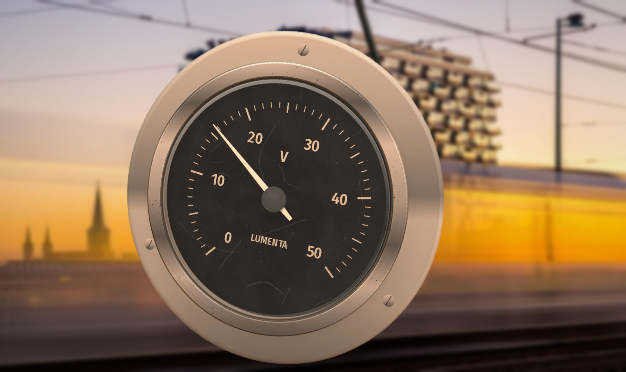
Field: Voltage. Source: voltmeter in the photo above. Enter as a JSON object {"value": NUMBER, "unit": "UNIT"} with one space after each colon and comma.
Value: {"value": 16, "unit": "V"}
